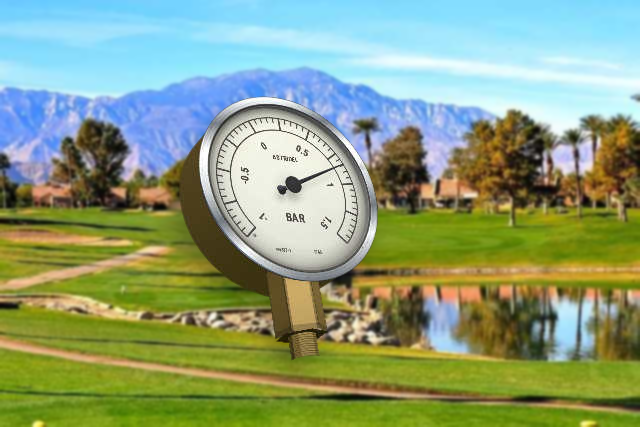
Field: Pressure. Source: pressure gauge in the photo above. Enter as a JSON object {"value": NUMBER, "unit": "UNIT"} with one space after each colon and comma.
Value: {"value": 0.85, "unit": "bar"}
